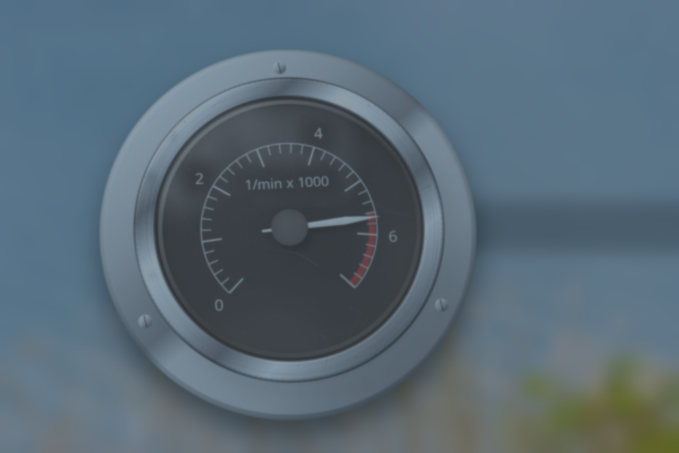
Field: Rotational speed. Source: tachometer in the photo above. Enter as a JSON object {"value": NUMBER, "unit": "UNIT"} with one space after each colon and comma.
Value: {"value": 5700, "unit": "rpm"}
